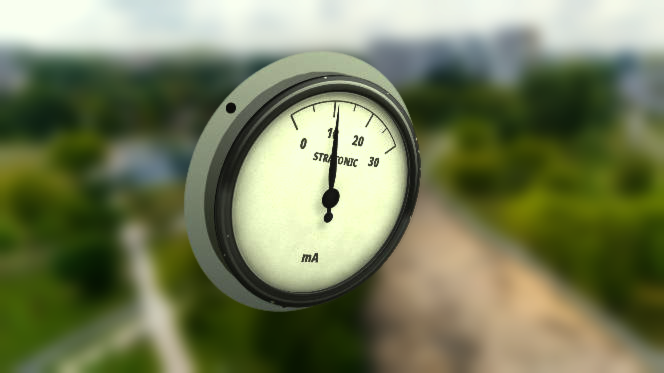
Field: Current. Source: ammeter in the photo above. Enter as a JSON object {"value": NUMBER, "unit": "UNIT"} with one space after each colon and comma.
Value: {"value": 10, "unit": "mA"}
